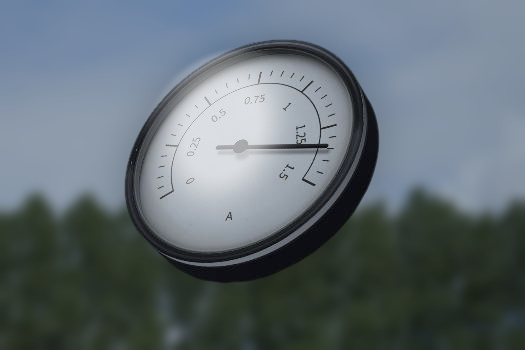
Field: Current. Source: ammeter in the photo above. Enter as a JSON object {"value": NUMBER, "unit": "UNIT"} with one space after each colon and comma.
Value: {"value": 1.35, "unit": "A"}
